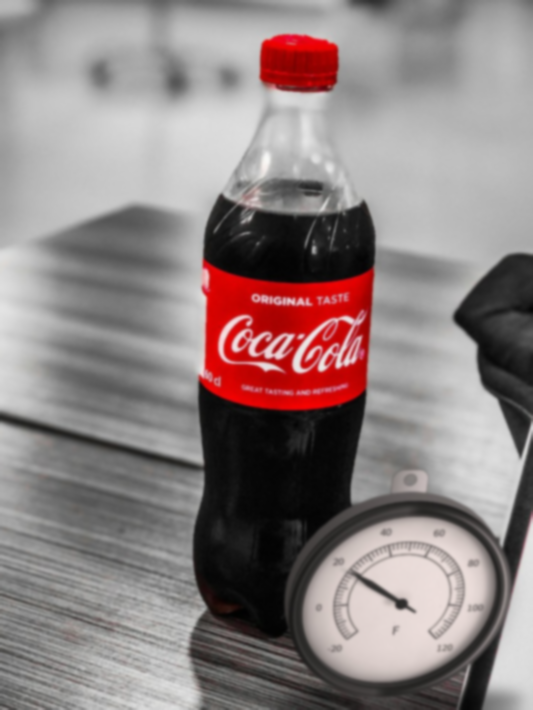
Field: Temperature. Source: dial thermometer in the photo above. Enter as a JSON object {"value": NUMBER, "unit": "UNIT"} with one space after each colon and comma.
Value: {"value": 20, "unit": "°F"}
